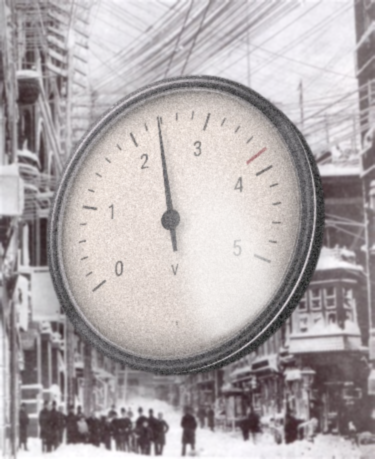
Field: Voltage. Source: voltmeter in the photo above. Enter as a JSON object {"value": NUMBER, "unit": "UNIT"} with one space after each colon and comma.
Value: {"value": 2.4, "unit": "V"}
